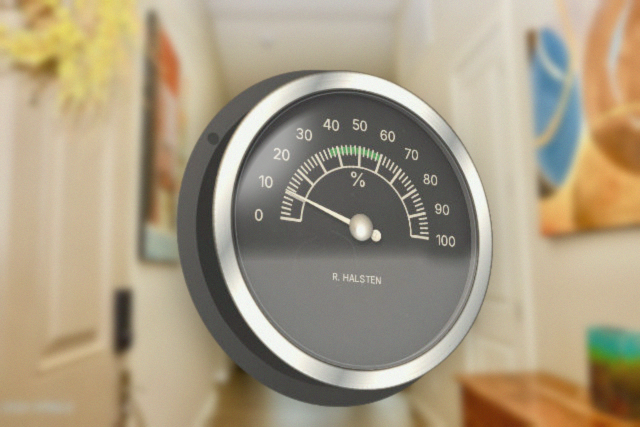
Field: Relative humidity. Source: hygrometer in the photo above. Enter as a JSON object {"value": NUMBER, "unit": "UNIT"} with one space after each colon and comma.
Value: {"value": 10, "unit": "%"}
